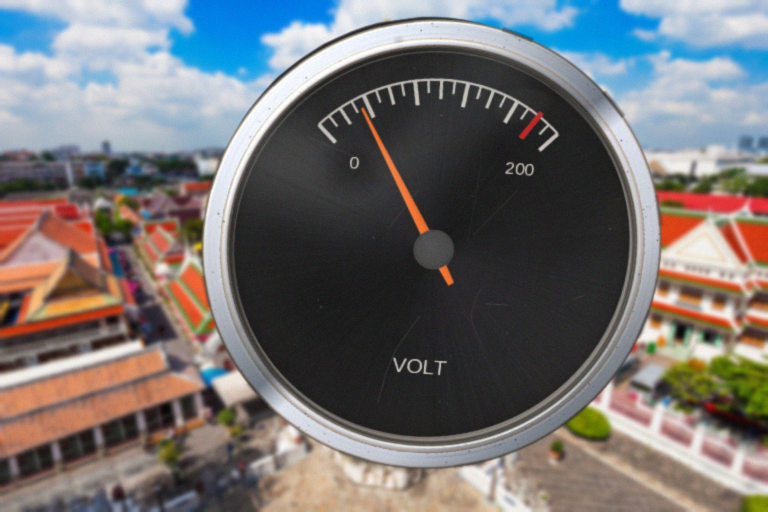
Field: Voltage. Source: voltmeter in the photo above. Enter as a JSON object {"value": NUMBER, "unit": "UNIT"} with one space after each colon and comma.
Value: {"value": 35, "unit": "V"}
